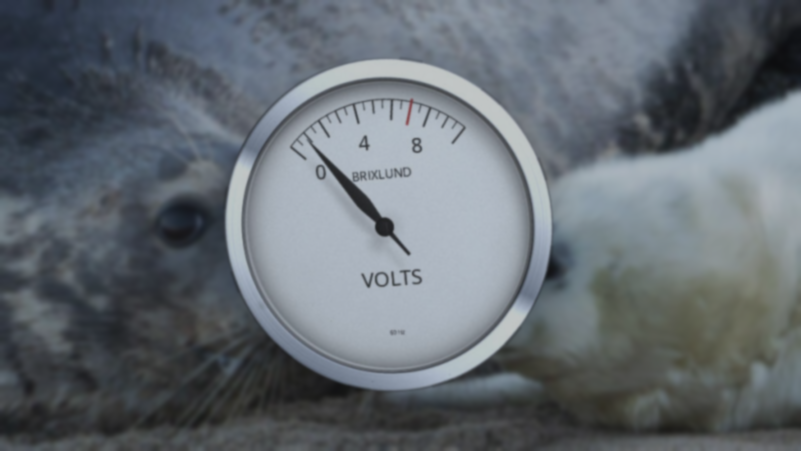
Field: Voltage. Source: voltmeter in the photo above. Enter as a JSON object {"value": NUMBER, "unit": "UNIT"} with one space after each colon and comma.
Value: {"value": 1, "unit": "V"}
